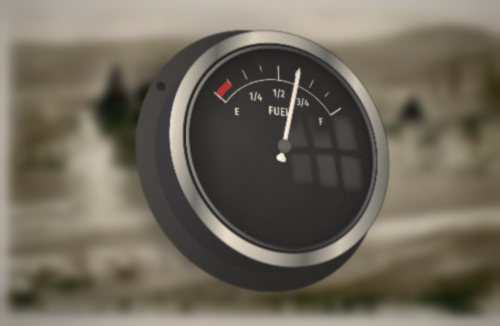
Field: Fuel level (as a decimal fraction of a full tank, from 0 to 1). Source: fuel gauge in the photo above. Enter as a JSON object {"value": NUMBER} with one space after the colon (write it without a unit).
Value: {"value": 0.625}
